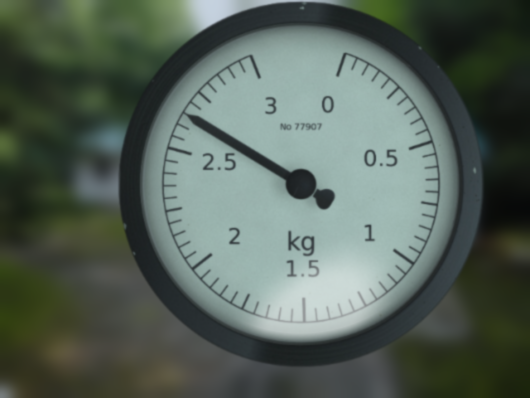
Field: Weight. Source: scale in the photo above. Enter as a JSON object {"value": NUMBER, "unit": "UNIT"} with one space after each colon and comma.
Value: {"value": 2.65, "unit": "kg"}
